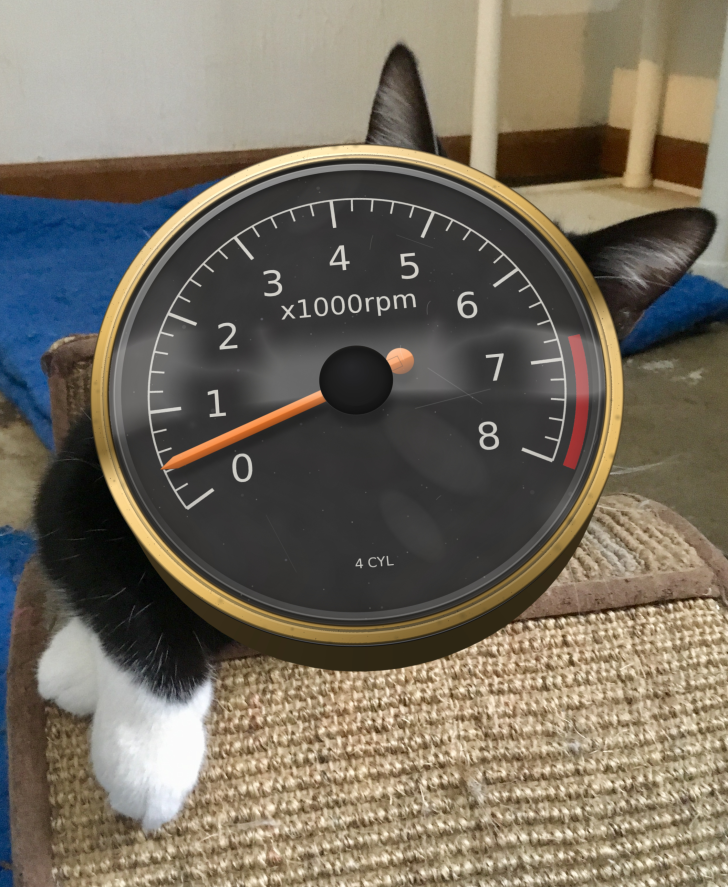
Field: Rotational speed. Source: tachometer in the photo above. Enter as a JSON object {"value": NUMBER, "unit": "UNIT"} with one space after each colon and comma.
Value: {"value": 400, "unit": "rpm"}
